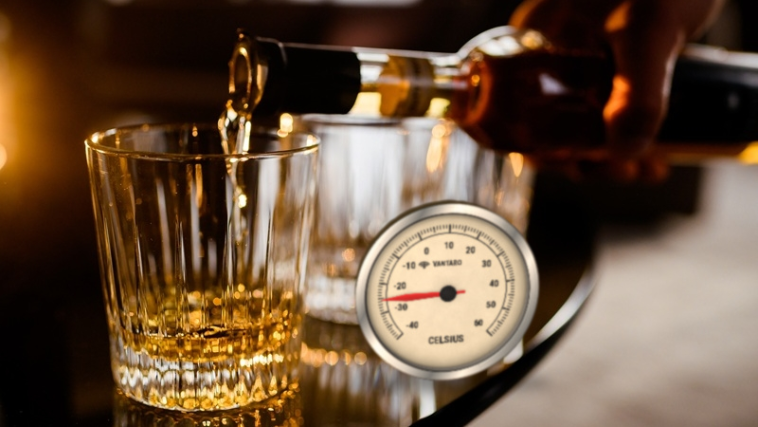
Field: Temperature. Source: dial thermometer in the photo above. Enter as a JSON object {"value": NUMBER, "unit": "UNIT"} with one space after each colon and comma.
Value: {"value": -25, "unit": "°C"}
